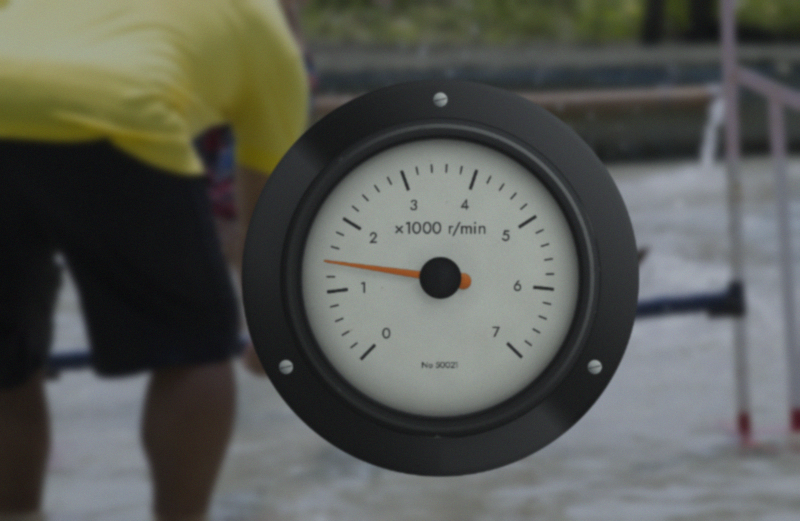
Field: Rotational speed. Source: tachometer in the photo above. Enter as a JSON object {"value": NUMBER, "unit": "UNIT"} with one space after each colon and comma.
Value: {"value": 1400, "unit": "rpm"}
